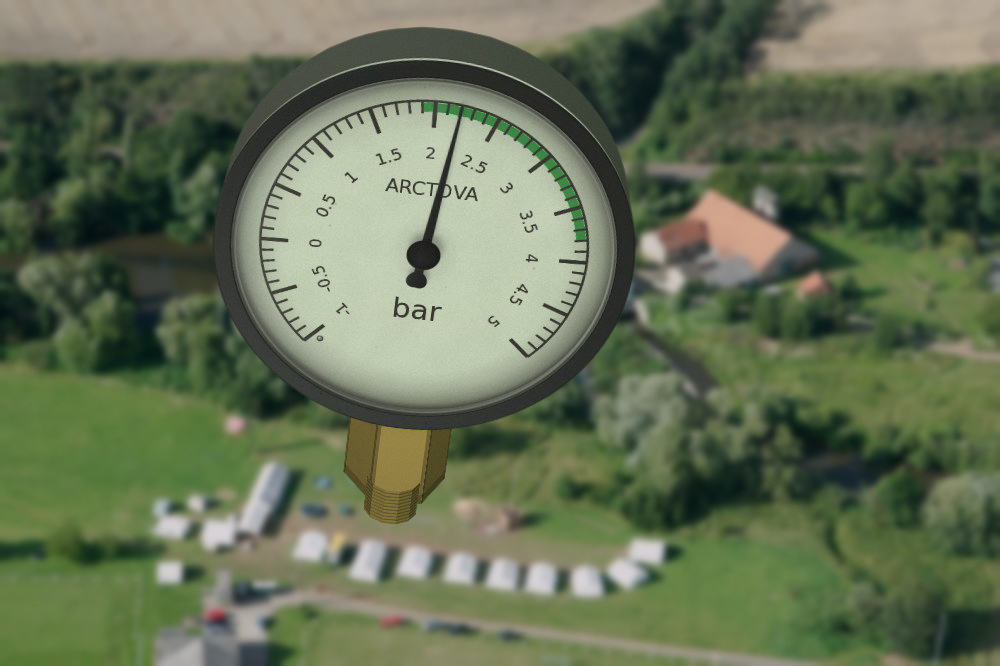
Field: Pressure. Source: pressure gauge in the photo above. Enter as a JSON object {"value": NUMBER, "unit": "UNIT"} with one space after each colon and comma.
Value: {"value": 2.2, "unit": "bar"}
